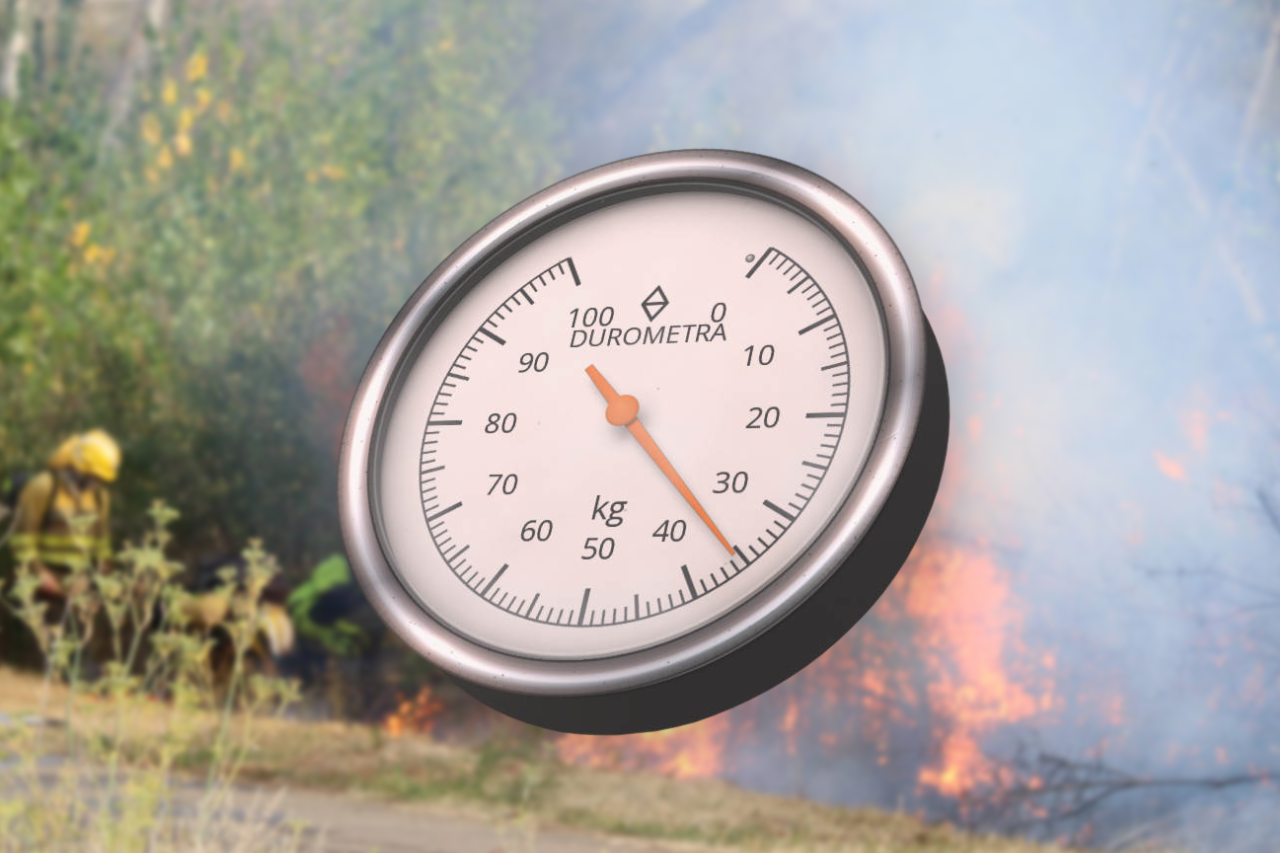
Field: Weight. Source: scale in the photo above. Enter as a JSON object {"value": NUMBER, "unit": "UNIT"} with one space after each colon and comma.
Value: {"value": 35.5, "unit": "kg"}
